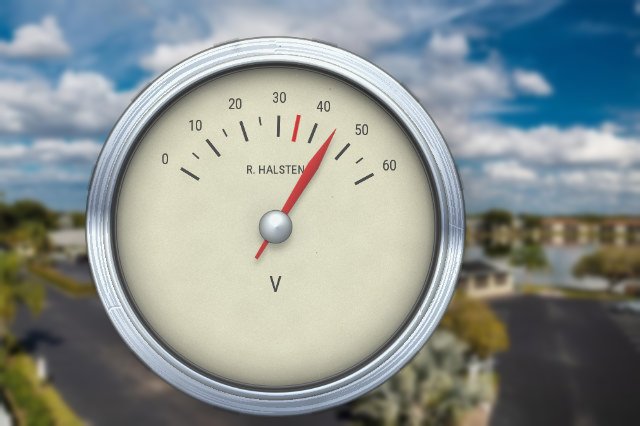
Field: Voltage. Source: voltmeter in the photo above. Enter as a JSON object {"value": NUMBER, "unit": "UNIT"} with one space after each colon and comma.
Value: {"value": 45, "unit": "V"}
